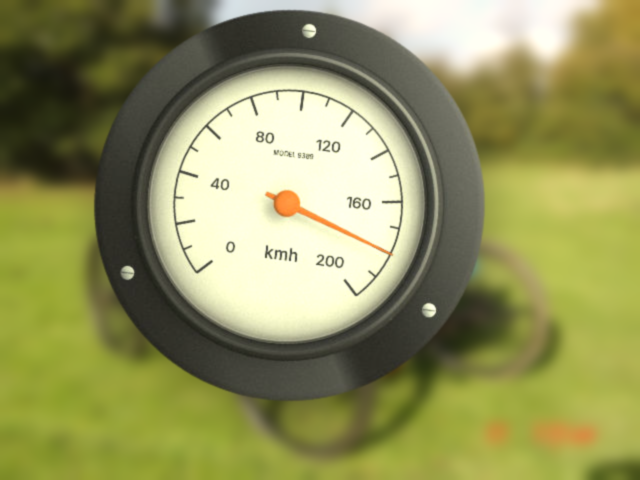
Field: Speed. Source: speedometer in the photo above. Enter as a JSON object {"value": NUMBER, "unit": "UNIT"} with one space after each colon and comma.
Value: {"value": 180, "unit": "km/h"}
